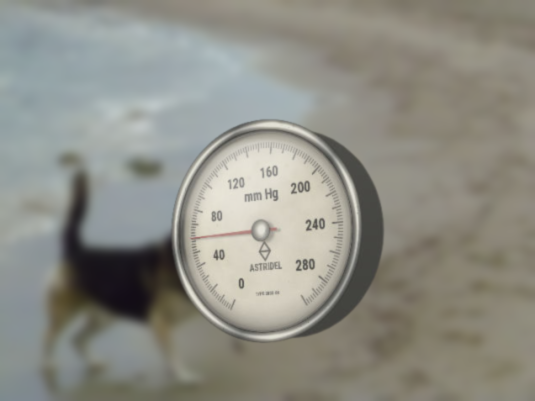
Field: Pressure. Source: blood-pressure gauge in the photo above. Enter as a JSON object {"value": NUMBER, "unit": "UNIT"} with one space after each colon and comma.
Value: {"value": 60, "unit": "mmHg"}
